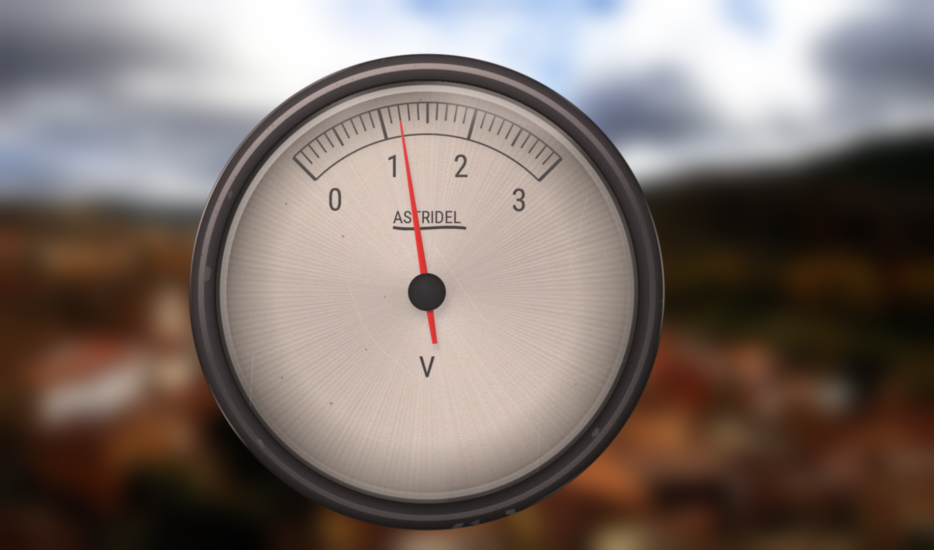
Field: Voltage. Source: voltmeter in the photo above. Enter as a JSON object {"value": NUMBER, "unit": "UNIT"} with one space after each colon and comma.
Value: {"value": 1.2, "unit": "V"}
